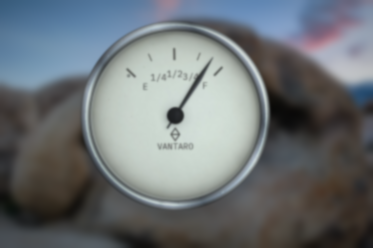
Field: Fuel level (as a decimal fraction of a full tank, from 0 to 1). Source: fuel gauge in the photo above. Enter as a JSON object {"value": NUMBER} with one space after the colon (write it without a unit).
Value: {"value": 0.875}
